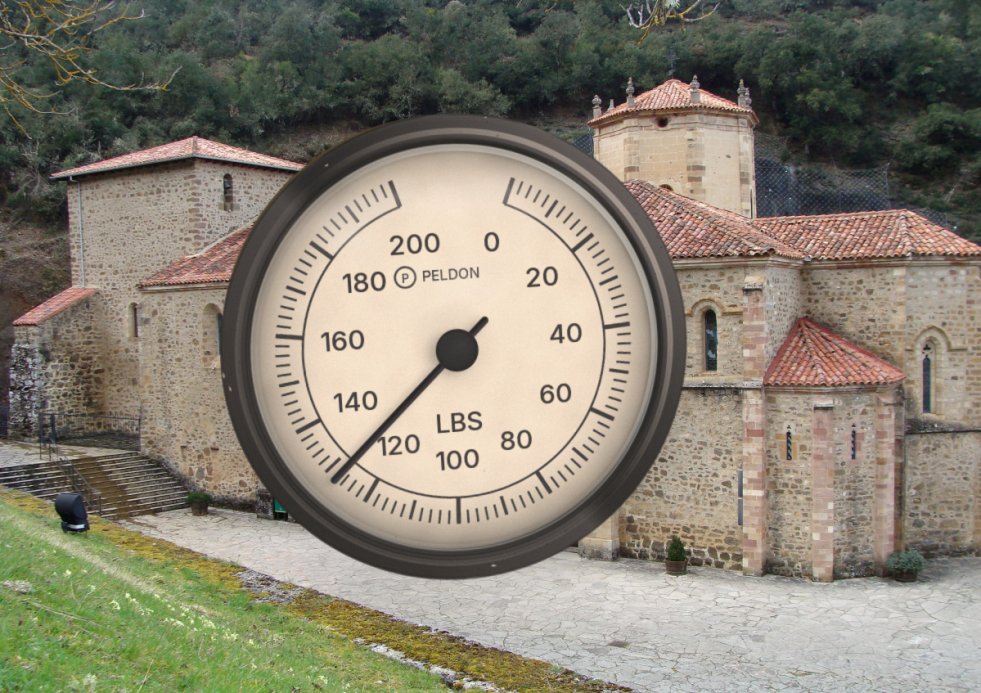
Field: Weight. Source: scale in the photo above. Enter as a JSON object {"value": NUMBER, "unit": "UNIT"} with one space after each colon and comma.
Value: {"value": 128, "unit": "lb"}
